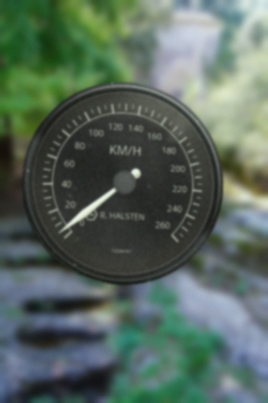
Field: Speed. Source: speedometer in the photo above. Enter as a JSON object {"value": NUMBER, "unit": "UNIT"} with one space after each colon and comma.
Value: {"value": 5, "unit": "km/h"}
